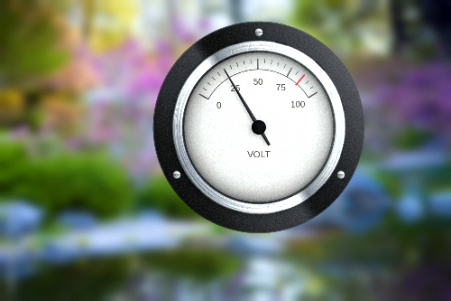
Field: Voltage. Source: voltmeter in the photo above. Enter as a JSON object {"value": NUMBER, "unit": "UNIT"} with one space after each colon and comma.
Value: {"value": 25, "unit": "V"}
